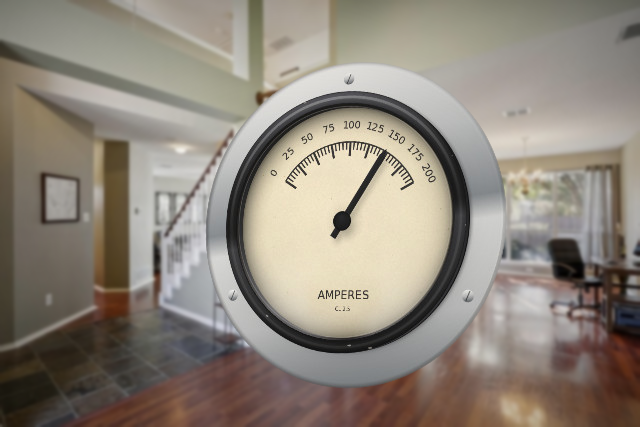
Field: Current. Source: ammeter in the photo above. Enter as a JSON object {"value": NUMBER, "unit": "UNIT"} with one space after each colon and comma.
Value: {"value": 150, "unit": "A"}
